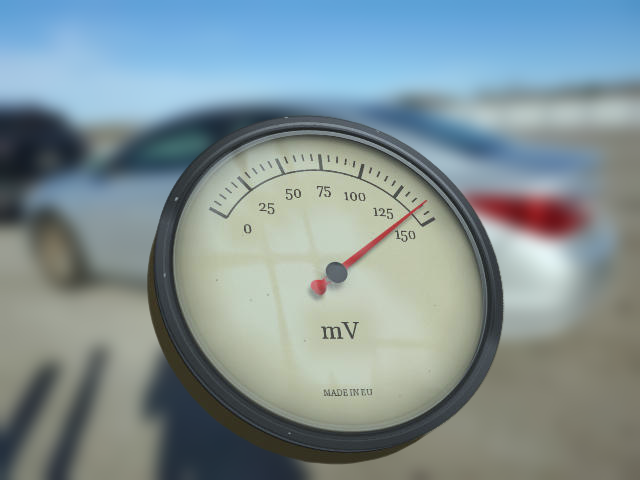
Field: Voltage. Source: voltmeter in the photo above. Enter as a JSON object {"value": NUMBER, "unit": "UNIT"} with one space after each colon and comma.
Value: {"value": 140, "unit": "mV"}
